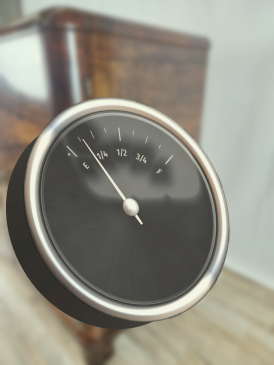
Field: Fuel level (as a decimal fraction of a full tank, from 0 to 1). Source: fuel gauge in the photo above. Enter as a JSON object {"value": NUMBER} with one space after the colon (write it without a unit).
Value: {"value": 0.125}
